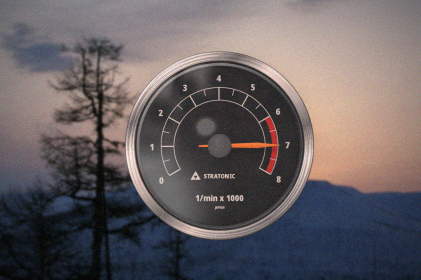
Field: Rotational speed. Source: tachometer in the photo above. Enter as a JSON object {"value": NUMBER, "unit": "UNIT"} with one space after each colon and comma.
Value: {"value": 7000, "unit": "rpm"}
